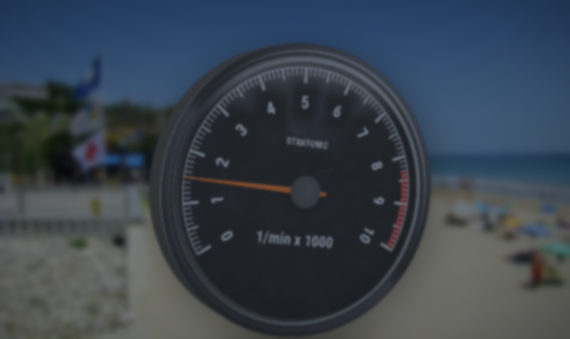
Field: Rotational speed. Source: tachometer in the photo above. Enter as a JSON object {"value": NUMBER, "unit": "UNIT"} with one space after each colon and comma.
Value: {"value": 1500, "unit": "rpm"}
